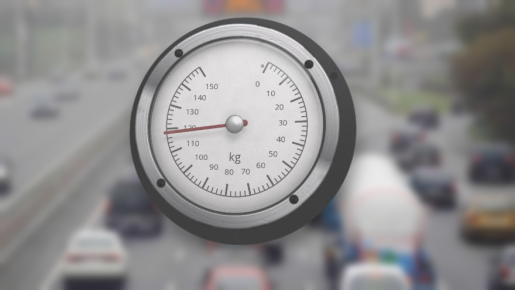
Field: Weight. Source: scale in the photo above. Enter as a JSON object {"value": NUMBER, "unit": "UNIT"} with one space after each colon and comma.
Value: {"value": 118, "unit": "kg"}
